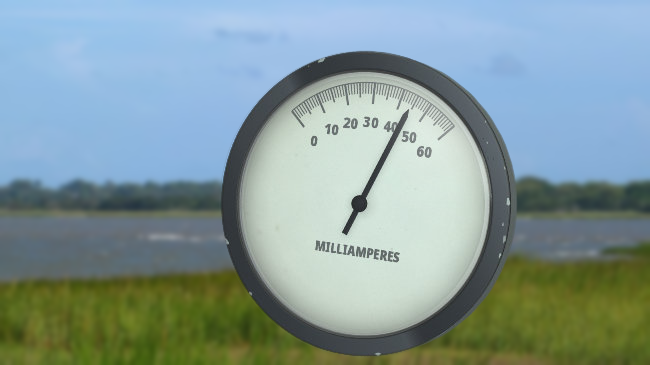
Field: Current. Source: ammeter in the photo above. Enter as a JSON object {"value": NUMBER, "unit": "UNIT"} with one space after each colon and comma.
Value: {"value": 45, "unit": "mA"}
